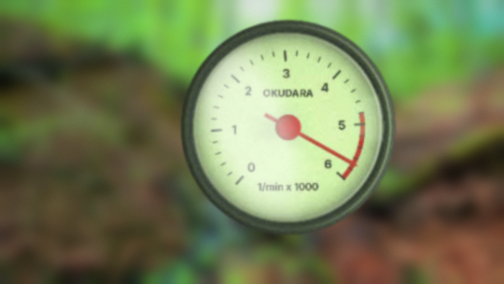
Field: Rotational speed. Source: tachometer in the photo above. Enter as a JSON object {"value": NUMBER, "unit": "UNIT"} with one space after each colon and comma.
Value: {"value": 5700, "unit": "rpm"}
